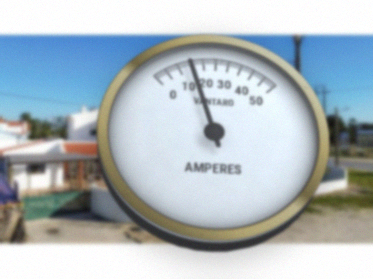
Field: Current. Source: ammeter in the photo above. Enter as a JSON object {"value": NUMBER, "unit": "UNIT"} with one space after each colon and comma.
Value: {"value": 15, "unit": "A"}
